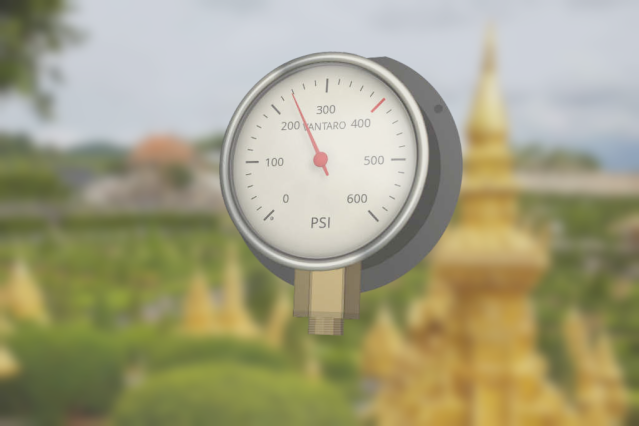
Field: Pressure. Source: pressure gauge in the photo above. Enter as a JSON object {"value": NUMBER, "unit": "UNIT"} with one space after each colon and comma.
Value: {"value": 240, "unit": "psi"}
